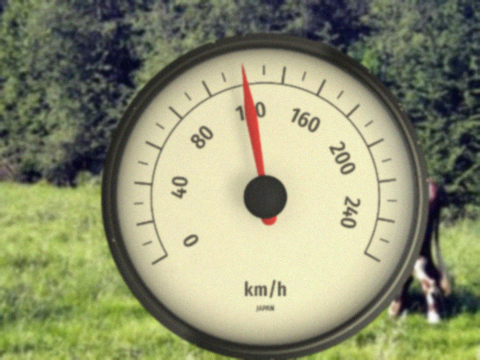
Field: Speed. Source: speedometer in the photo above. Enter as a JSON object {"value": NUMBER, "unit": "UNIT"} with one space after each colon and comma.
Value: {"value": 120, "unit": "km/h"}
